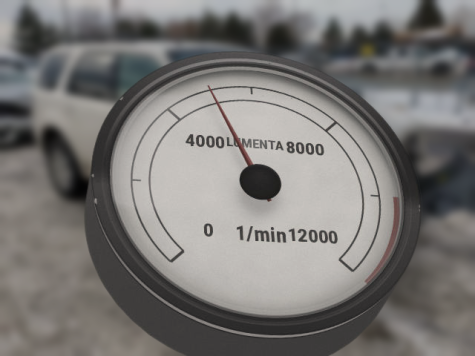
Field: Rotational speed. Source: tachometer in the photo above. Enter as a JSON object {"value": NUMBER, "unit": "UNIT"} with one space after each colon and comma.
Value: {"value": 5000, "unit": "rpm"}
